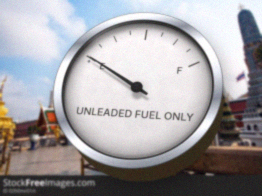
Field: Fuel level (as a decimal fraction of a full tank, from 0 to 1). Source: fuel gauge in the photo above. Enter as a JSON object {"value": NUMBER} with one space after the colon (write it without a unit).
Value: {"value": 0}
